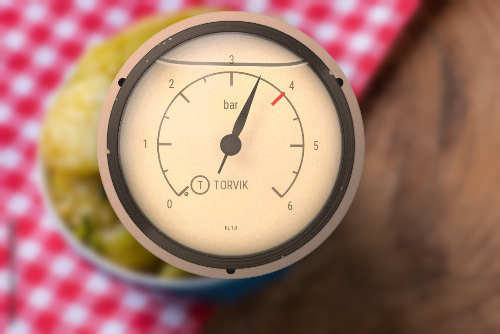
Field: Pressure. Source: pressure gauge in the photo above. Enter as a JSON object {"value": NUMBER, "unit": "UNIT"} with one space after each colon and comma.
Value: {"value": 3.5, "unit": "bar"}
